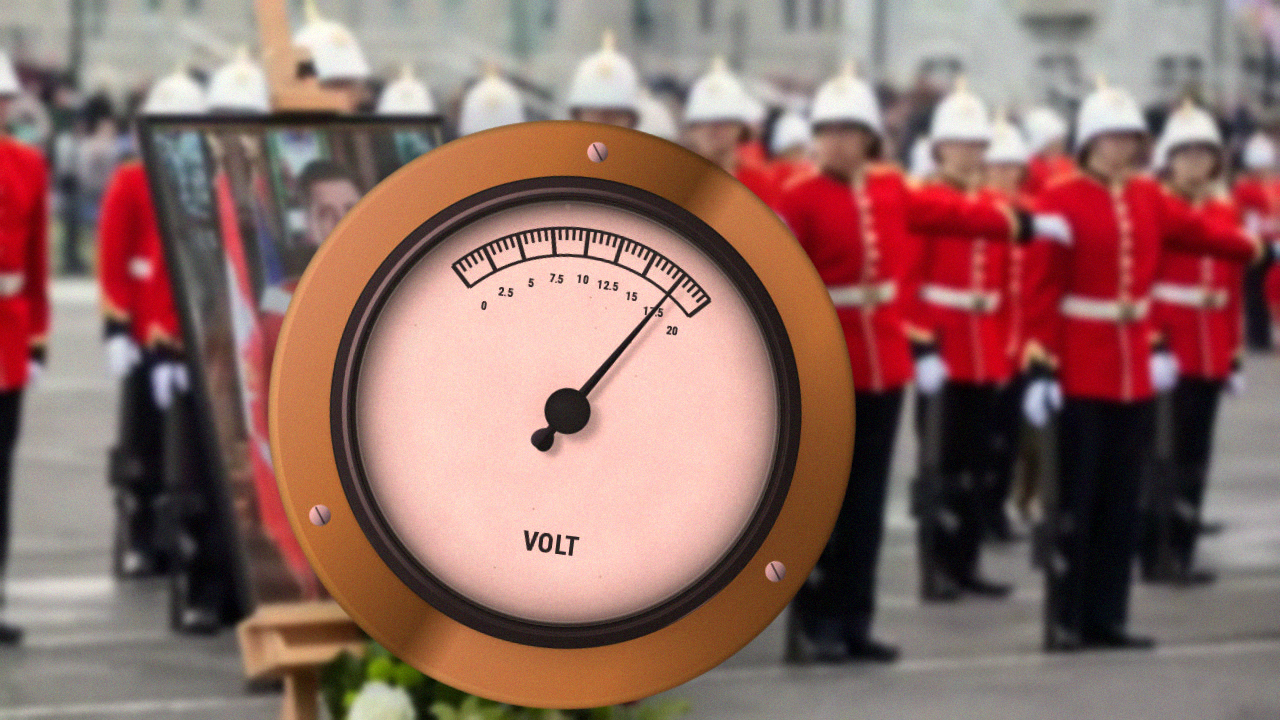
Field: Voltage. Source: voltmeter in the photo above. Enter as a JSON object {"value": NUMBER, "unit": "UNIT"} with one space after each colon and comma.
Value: {"value": 17.5, "unit": "V"}
